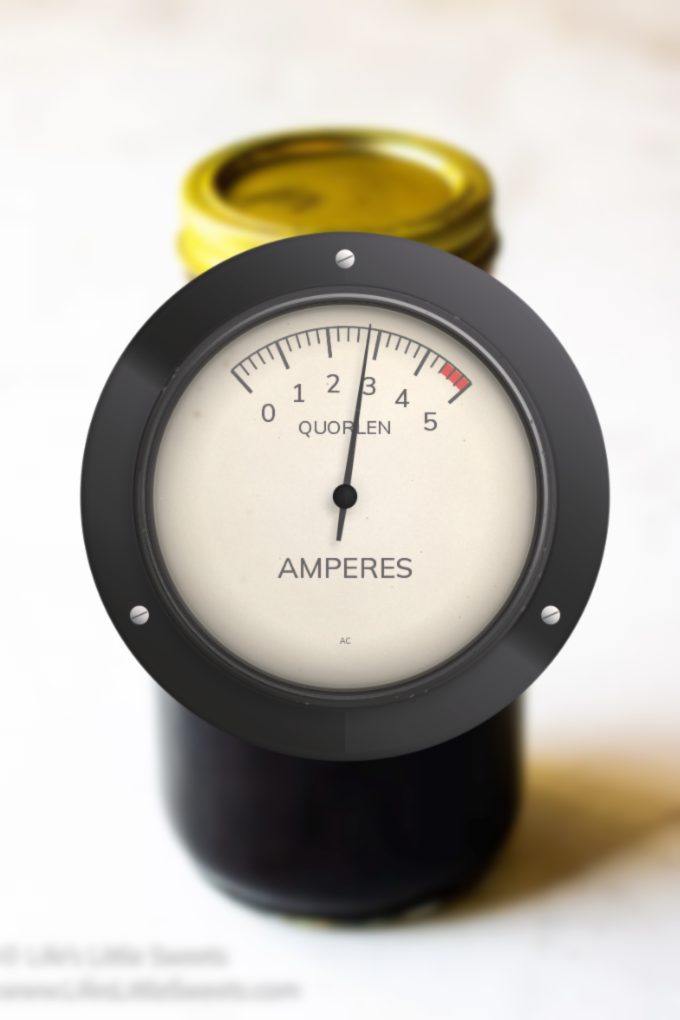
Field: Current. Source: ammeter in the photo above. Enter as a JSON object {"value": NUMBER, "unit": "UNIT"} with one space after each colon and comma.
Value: {"value": 2.8, "unit": "A"}
